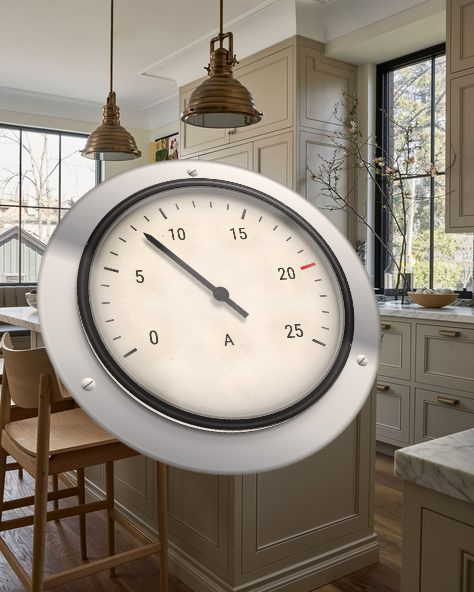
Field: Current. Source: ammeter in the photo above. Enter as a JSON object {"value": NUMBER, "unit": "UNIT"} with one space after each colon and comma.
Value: {"value": 8, "unit": "A"}
